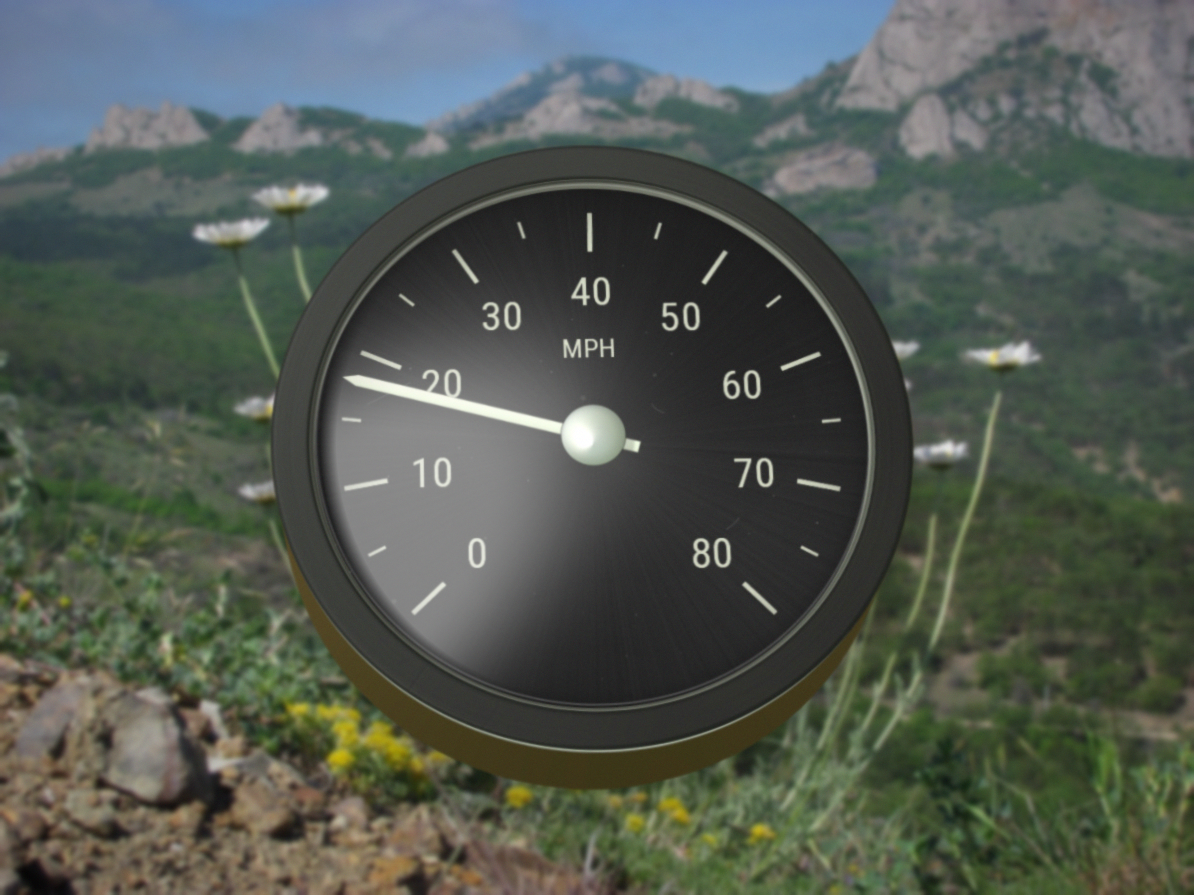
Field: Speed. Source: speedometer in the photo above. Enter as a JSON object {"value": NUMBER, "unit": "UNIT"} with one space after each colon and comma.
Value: {"value": 17.5, "unit": "mph"}
